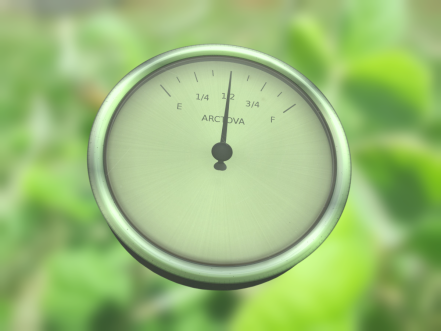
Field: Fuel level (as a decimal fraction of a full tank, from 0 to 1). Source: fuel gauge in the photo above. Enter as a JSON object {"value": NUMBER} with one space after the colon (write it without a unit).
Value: {"value": 0.5}
